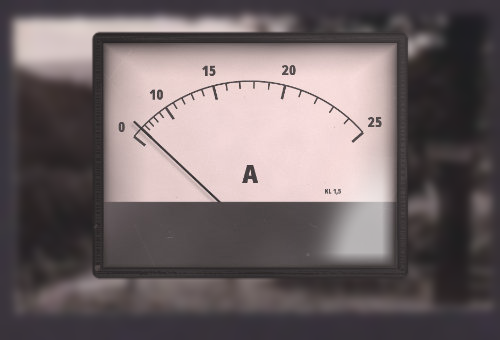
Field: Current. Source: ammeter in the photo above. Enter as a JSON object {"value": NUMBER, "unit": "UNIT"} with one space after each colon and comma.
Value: {"value": 5, "unit": "A"}
